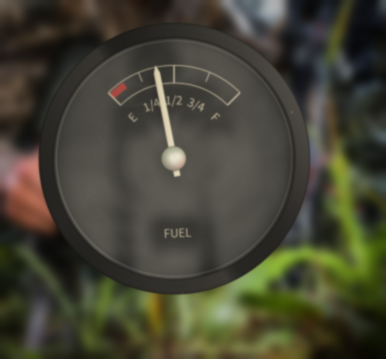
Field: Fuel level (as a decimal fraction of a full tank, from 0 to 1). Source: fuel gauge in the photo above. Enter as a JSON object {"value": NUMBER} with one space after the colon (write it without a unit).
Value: {"value": 0.375}
